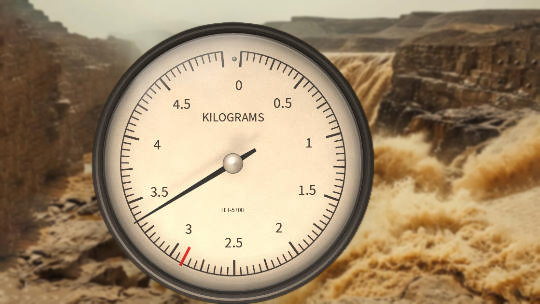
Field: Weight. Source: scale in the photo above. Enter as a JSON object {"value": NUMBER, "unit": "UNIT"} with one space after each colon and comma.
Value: {"value": 3.35, "unit": "kg"}
